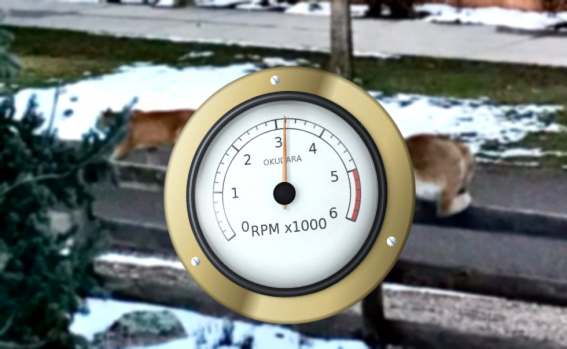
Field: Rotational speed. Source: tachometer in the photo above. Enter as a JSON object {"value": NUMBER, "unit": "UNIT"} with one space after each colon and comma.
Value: {"value": 3200, "unit": "rpm"}
